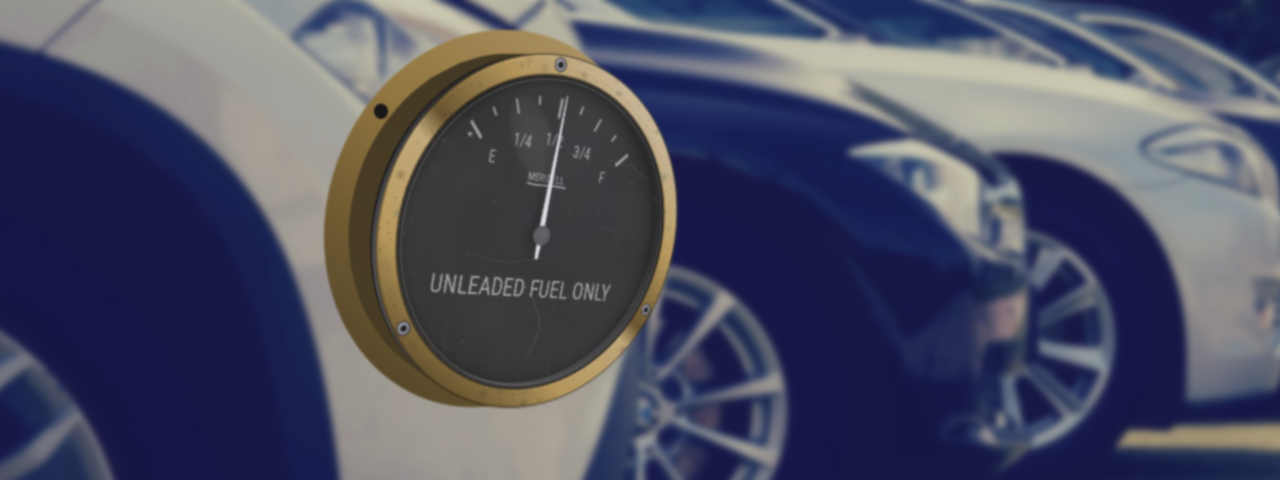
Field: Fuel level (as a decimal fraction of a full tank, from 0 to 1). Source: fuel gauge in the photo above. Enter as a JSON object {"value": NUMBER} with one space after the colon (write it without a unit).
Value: {"value": 0.5}
